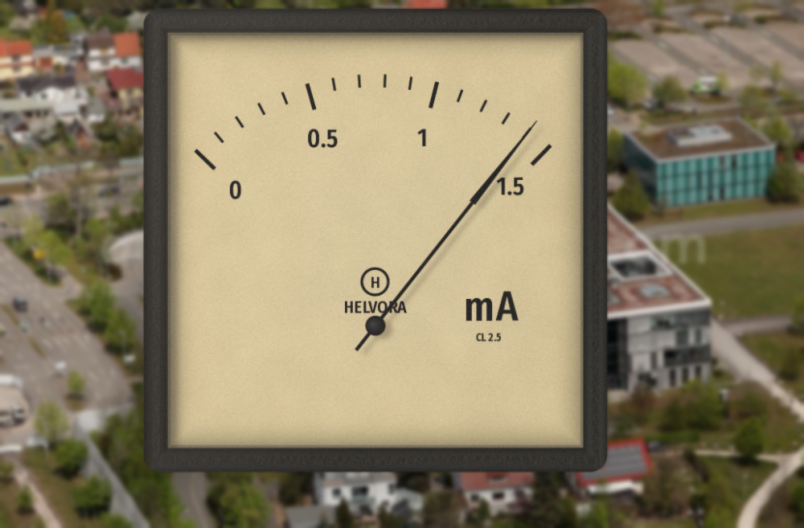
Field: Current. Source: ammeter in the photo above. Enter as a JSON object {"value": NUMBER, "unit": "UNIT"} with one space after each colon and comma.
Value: {"value": 1.4, "unit": "mA"}
